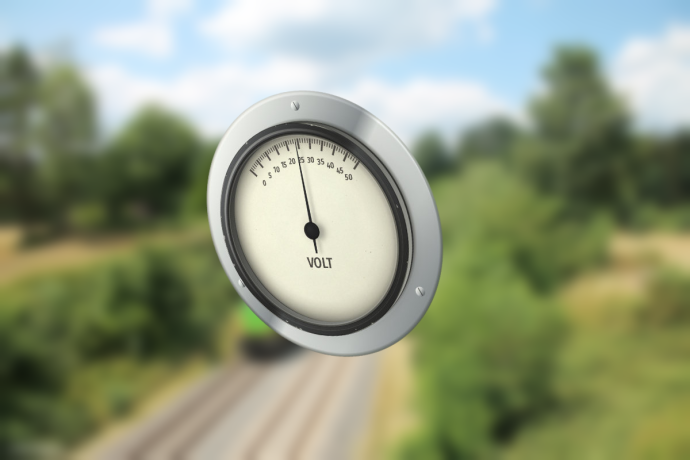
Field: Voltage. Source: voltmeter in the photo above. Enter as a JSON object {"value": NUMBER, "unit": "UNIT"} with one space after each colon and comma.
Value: {"value": 25, "unit": "V"}
